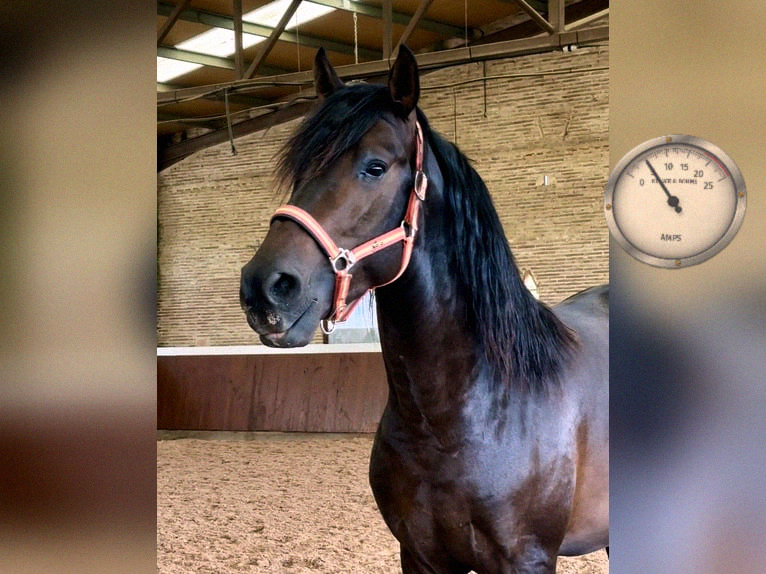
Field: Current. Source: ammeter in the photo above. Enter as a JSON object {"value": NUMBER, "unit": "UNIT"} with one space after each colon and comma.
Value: {"value": 5, "unit": "A"}
